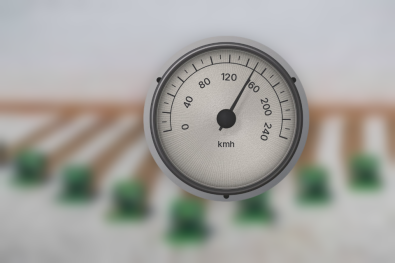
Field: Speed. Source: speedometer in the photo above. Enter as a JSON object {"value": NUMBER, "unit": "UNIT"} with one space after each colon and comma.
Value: {"value": 150, "unit": "km/h"}
